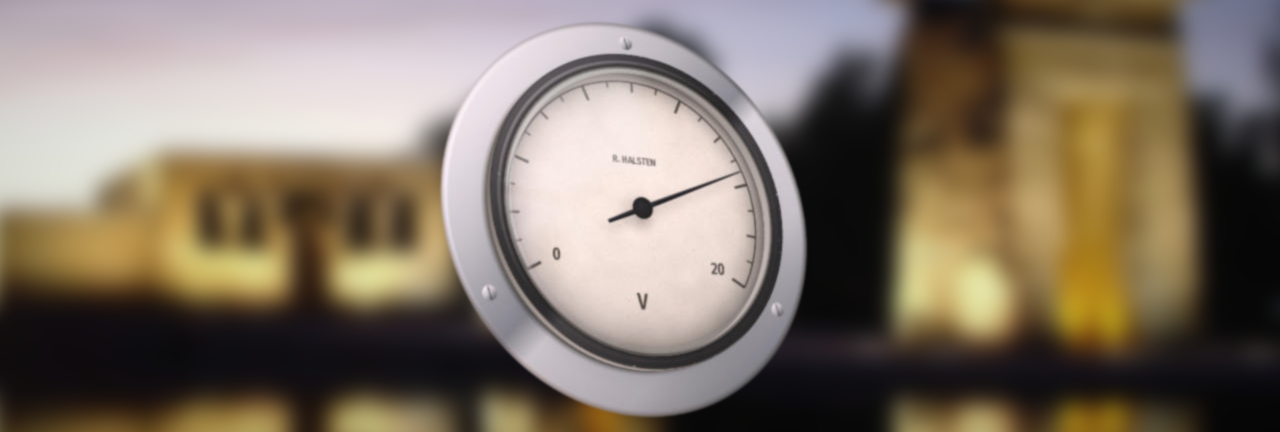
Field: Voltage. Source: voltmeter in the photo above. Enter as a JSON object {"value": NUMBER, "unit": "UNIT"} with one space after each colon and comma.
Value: {"value": 15.5, "unit": "V"}
